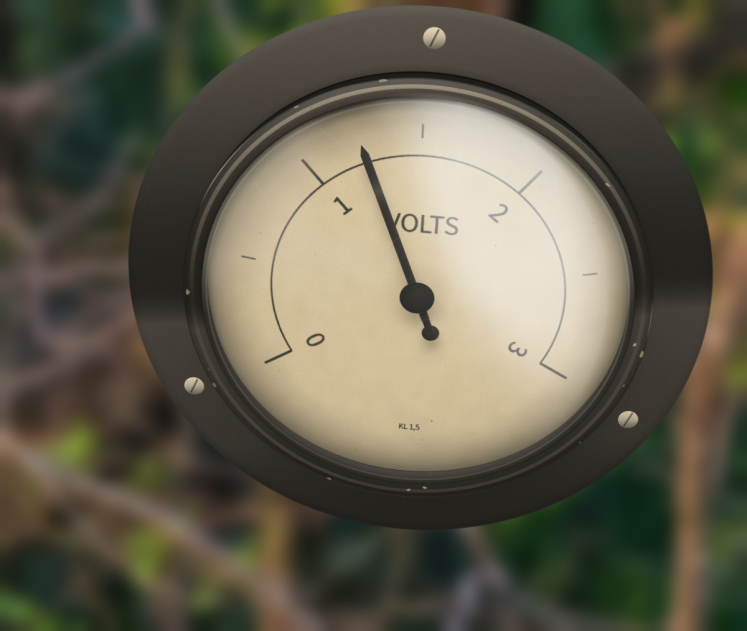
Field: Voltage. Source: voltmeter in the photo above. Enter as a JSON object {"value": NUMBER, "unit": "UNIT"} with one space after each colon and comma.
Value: {"value": 1.25, "unit": "V"}
